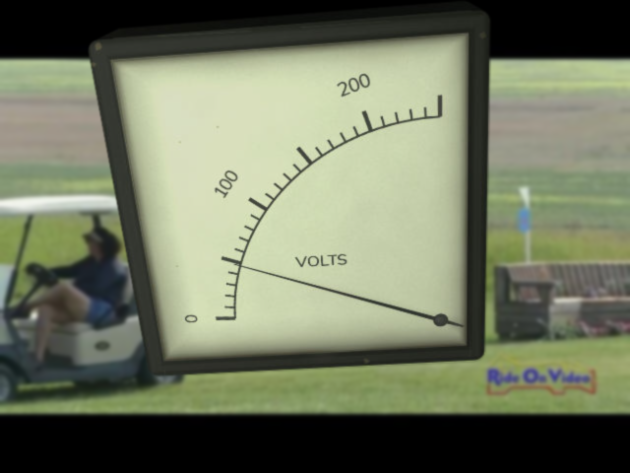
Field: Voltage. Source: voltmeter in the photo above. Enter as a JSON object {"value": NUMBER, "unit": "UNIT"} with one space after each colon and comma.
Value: {"value": 50, "unit": "V"}
